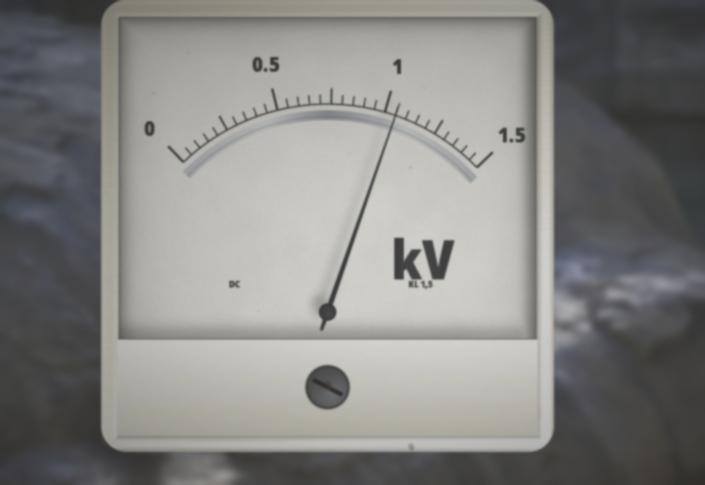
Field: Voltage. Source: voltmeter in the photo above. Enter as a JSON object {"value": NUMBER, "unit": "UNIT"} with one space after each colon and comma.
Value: {"value": 1.05, "unit": "kV"}
